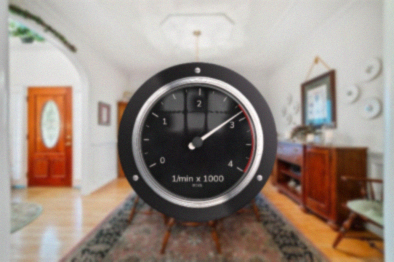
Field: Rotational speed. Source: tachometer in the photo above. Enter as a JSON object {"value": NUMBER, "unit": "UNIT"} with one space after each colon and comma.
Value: {"value": 2875, "unit": "rpm"}
